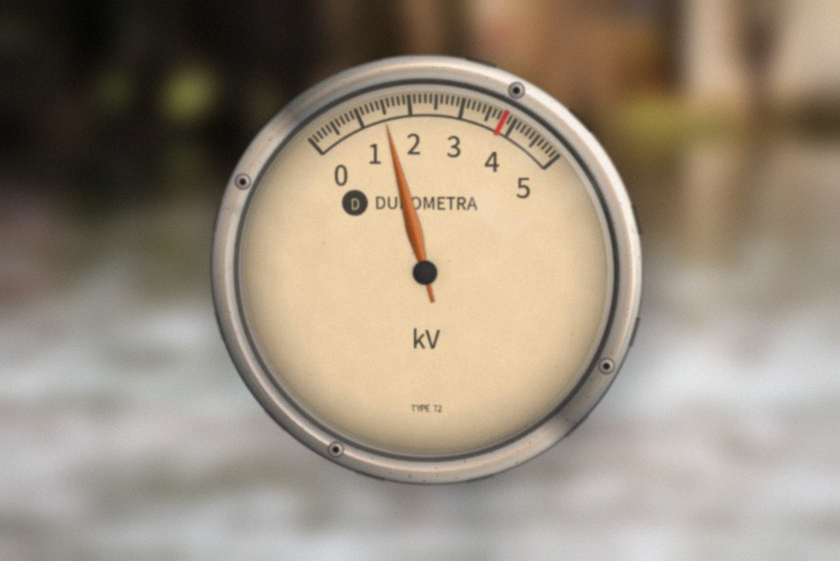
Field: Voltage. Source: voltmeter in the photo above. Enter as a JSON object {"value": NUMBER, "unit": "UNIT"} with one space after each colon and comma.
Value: {"value": 1.5, "unit": "kV"}
